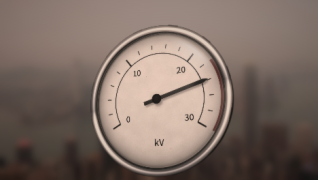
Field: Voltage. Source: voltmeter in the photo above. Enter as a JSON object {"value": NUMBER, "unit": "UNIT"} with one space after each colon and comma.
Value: {"value": 24, "unit": "kV"}
